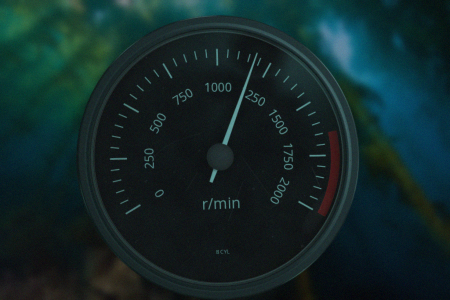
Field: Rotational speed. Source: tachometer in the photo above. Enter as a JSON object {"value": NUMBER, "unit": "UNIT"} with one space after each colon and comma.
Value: {"value": 1175, "unit": "rpm"}
